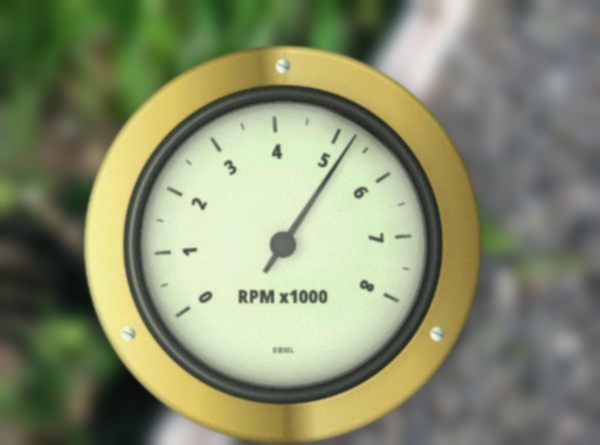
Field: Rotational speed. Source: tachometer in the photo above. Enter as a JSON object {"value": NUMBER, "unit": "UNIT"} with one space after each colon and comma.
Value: {"value": 5250, "unit": "rpm"}
